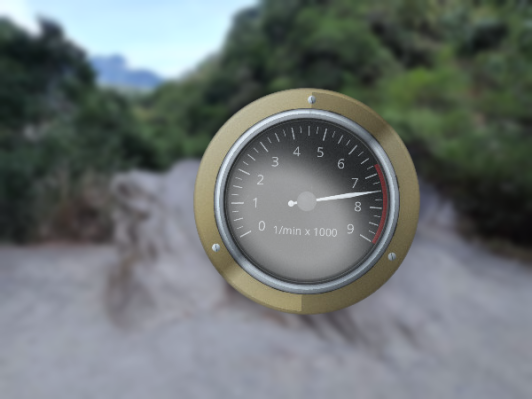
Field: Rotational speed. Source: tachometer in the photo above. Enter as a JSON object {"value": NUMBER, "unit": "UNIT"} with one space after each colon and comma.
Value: {"value": 7500, "unit": "rpm"}
